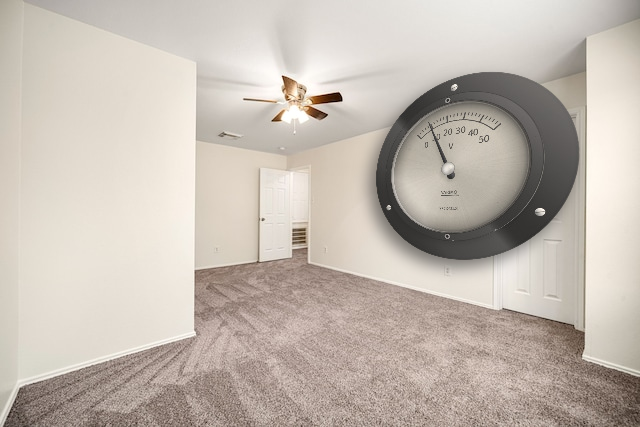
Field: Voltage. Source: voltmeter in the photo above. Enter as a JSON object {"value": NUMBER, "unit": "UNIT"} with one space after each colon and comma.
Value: {"value": 10, "unit": "V"}
